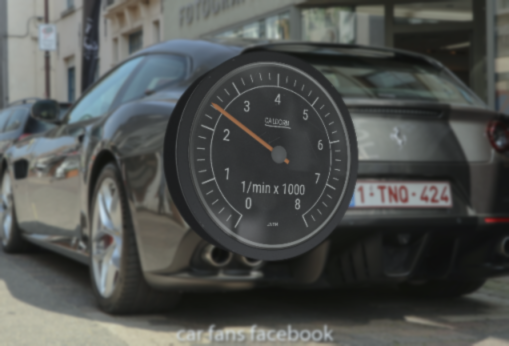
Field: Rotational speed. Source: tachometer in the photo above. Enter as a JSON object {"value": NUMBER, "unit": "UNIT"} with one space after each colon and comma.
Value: {"value": 2400, "unit": "rpm"}
